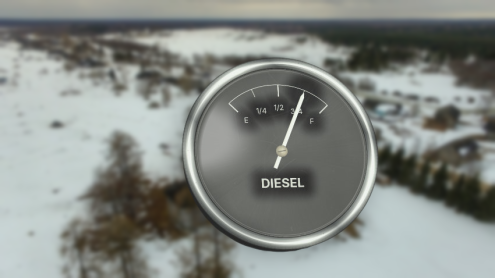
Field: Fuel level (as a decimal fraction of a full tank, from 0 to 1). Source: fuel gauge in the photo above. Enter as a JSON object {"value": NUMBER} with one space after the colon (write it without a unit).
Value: {"value": 0.75}
